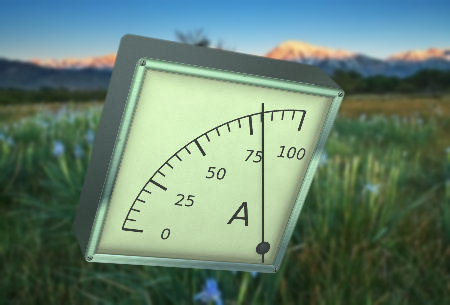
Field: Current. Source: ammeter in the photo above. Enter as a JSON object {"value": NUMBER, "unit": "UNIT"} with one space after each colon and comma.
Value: {"value": 80, "unit": "A"}
